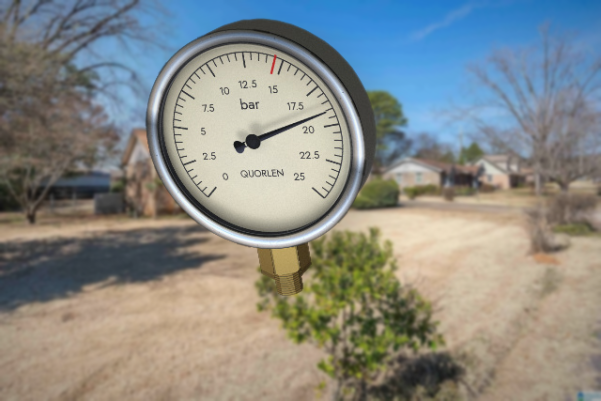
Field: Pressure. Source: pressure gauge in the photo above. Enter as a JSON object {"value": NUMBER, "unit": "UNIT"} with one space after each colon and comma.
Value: {"value": 19, "unit": "bar"}
